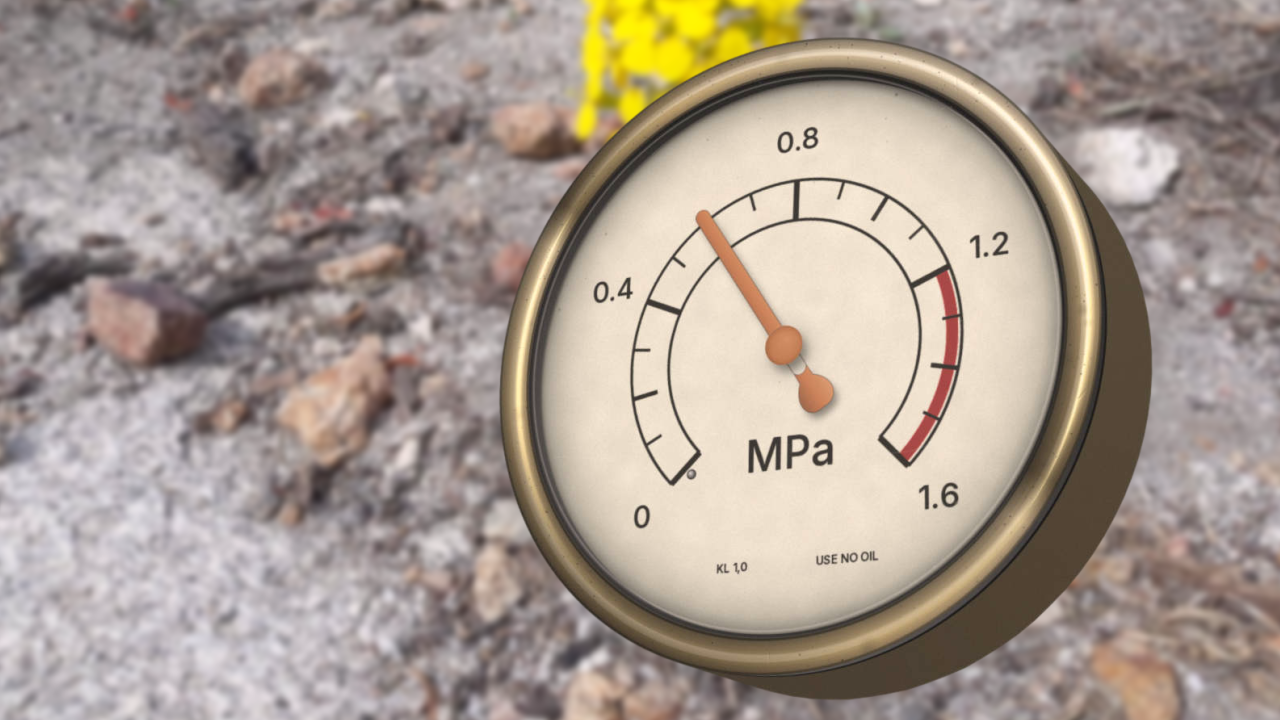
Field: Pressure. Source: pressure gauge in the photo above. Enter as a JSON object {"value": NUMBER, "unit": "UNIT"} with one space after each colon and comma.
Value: {"value": 0.6, "unit": "MPa"}
